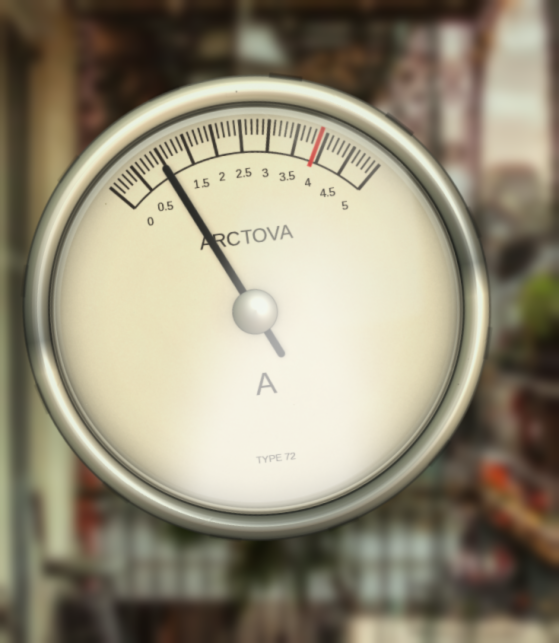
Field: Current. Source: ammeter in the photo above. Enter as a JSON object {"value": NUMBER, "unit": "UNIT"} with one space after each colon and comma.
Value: {"value": 1, "unit": "A"}
